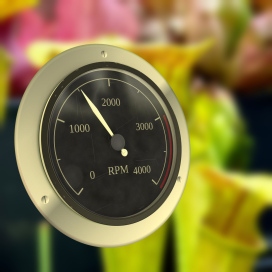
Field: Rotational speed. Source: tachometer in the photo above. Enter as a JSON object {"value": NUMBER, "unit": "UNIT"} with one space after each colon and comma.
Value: {"value": 1500, "unit": "rpm"}
